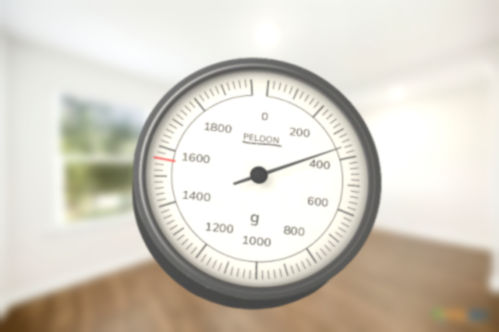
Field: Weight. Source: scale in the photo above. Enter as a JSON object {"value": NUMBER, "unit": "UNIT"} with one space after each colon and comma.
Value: {"value": 360, "unit": "g"}
